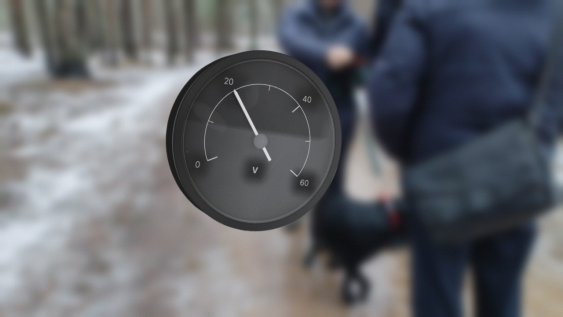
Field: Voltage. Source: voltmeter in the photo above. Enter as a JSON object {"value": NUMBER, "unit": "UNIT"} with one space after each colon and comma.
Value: {"value": 20, "unit": "V"}
